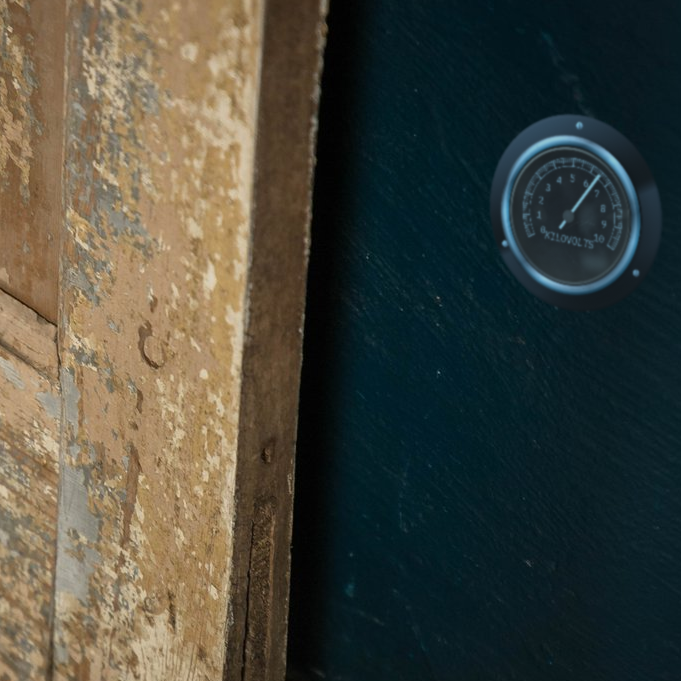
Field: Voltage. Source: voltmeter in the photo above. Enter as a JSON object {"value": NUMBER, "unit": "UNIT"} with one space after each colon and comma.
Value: {"value": 6.5, "unit": "kV"}
